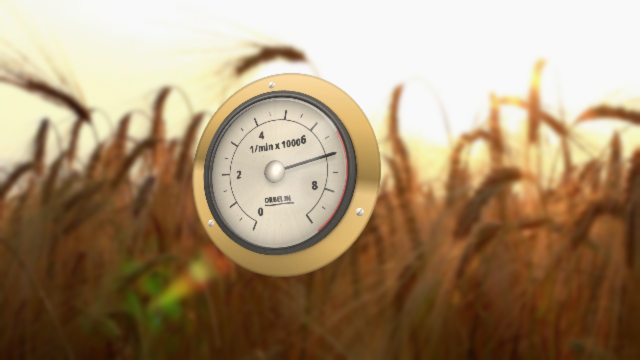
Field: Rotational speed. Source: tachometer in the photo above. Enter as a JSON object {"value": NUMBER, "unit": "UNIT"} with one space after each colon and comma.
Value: {"value": 7000, "unit": "rpm"}
